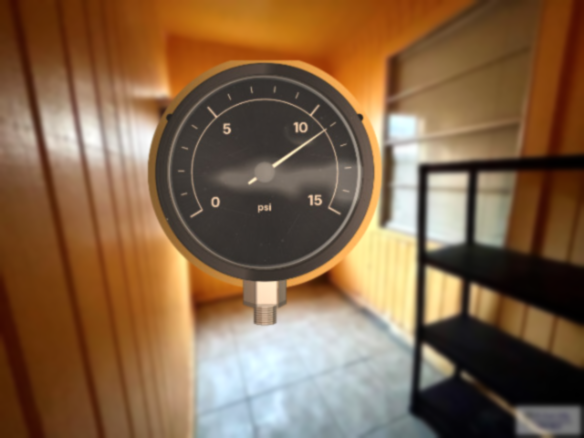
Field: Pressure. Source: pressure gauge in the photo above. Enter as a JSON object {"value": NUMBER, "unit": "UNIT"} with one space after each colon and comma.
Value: {"value": 11, "unit": "psi"}
